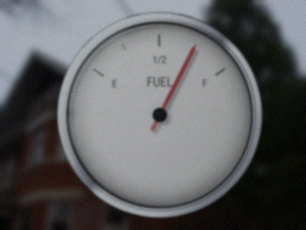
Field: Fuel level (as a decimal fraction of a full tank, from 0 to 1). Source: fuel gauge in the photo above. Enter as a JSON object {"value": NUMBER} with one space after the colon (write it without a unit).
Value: {"value": 0.75}
